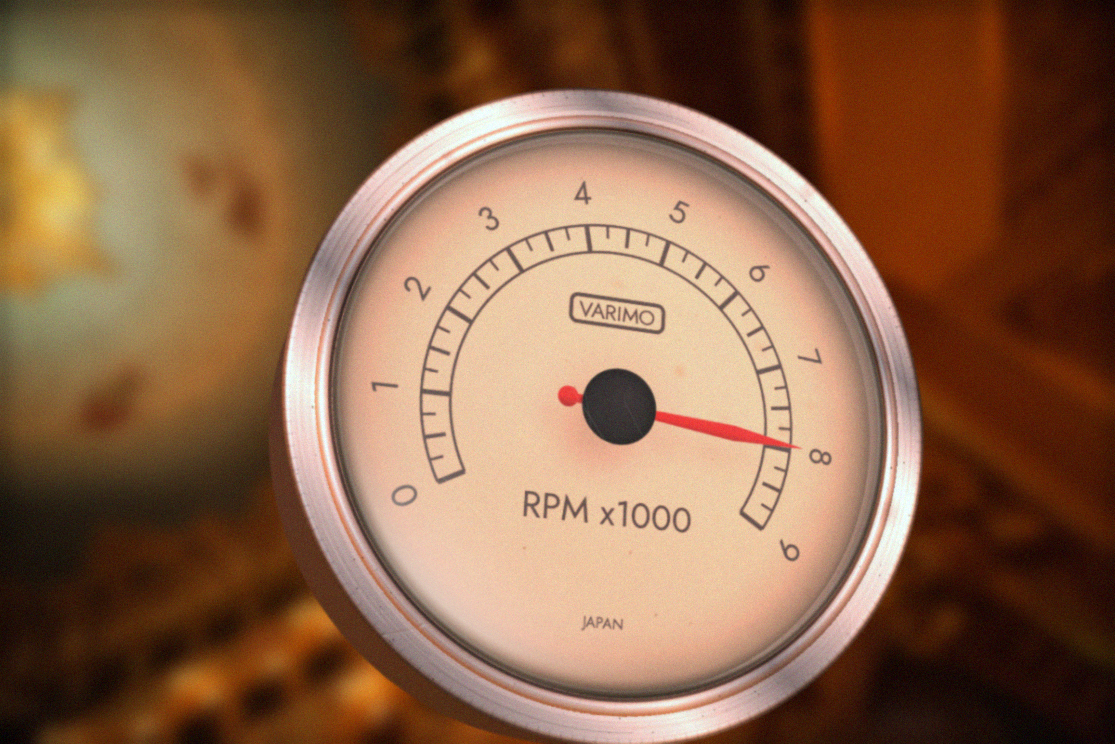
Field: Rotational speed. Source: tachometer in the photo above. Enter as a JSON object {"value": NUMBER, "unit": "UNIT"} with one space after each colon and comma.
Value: {"value": 8000, "unit": "rpm"}
